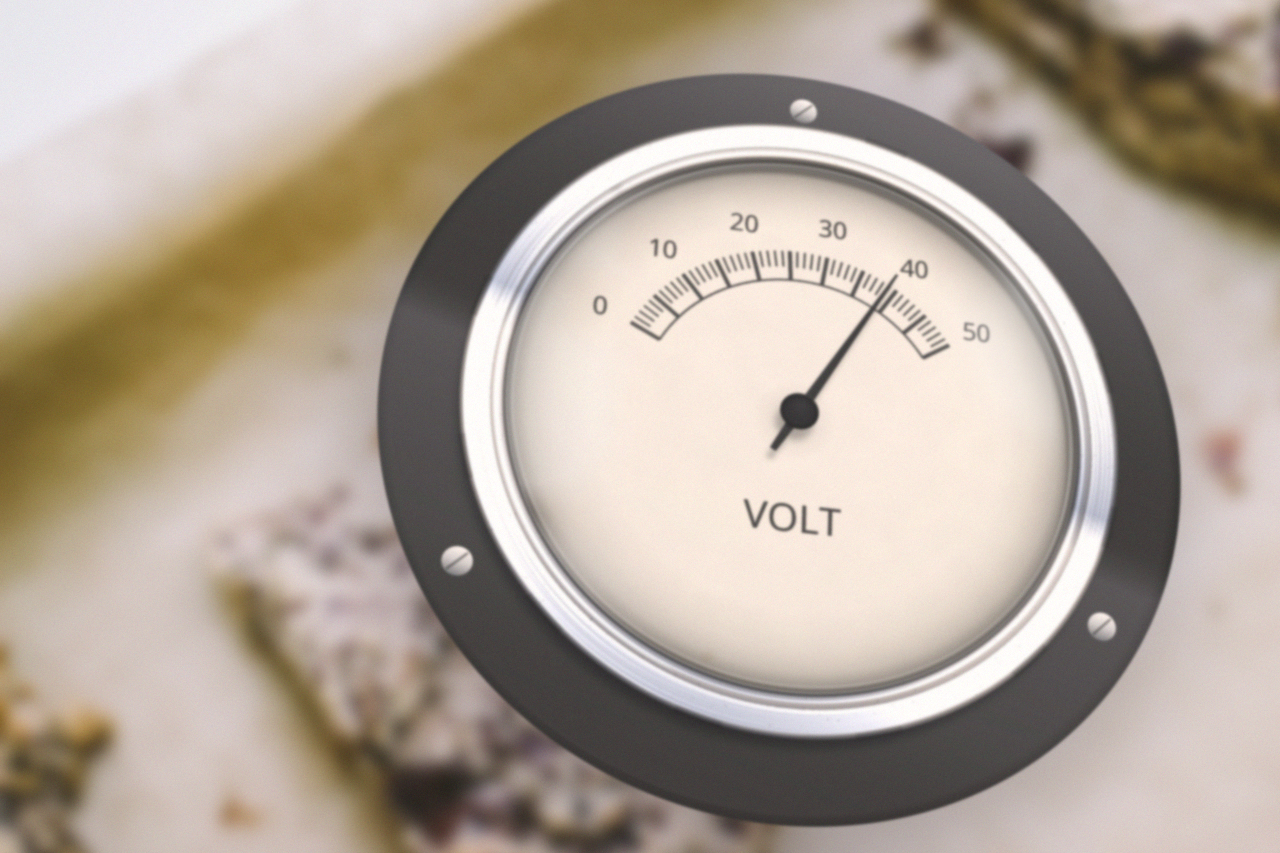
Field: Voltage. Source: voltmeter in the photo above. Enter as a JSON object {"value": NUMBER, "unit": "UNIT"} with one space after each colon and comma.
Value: {"value": 39, "unit": "V"}
